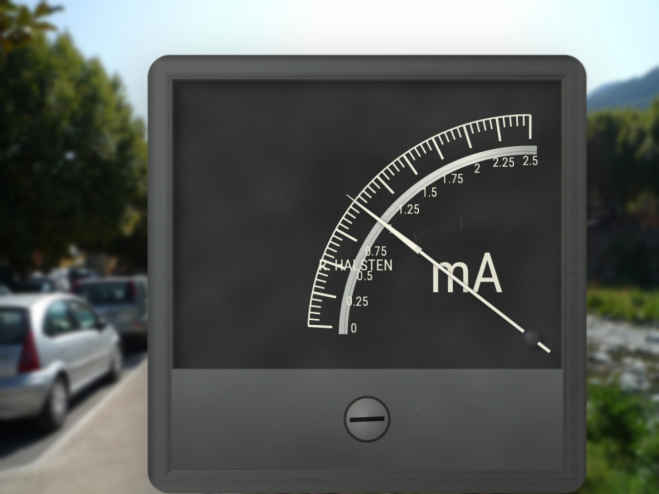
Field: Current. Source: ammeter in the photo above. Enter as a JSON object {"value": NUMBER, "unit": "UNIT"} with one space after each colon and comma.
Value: {"value": 1, "unit": "mA"}
